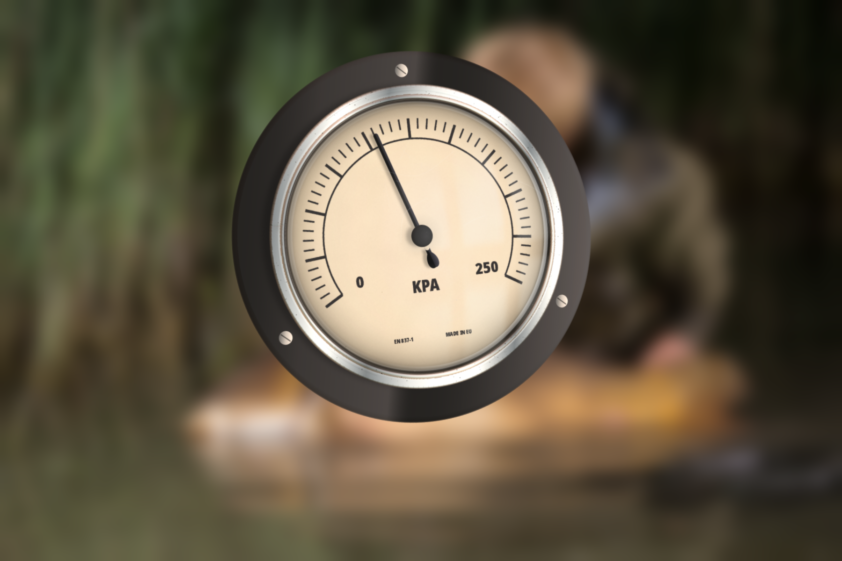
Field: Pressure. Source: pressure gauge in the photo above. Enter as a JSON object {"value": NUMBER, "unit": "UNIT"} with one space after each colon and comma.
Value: {"value": 105, "unit": "kPa"}
